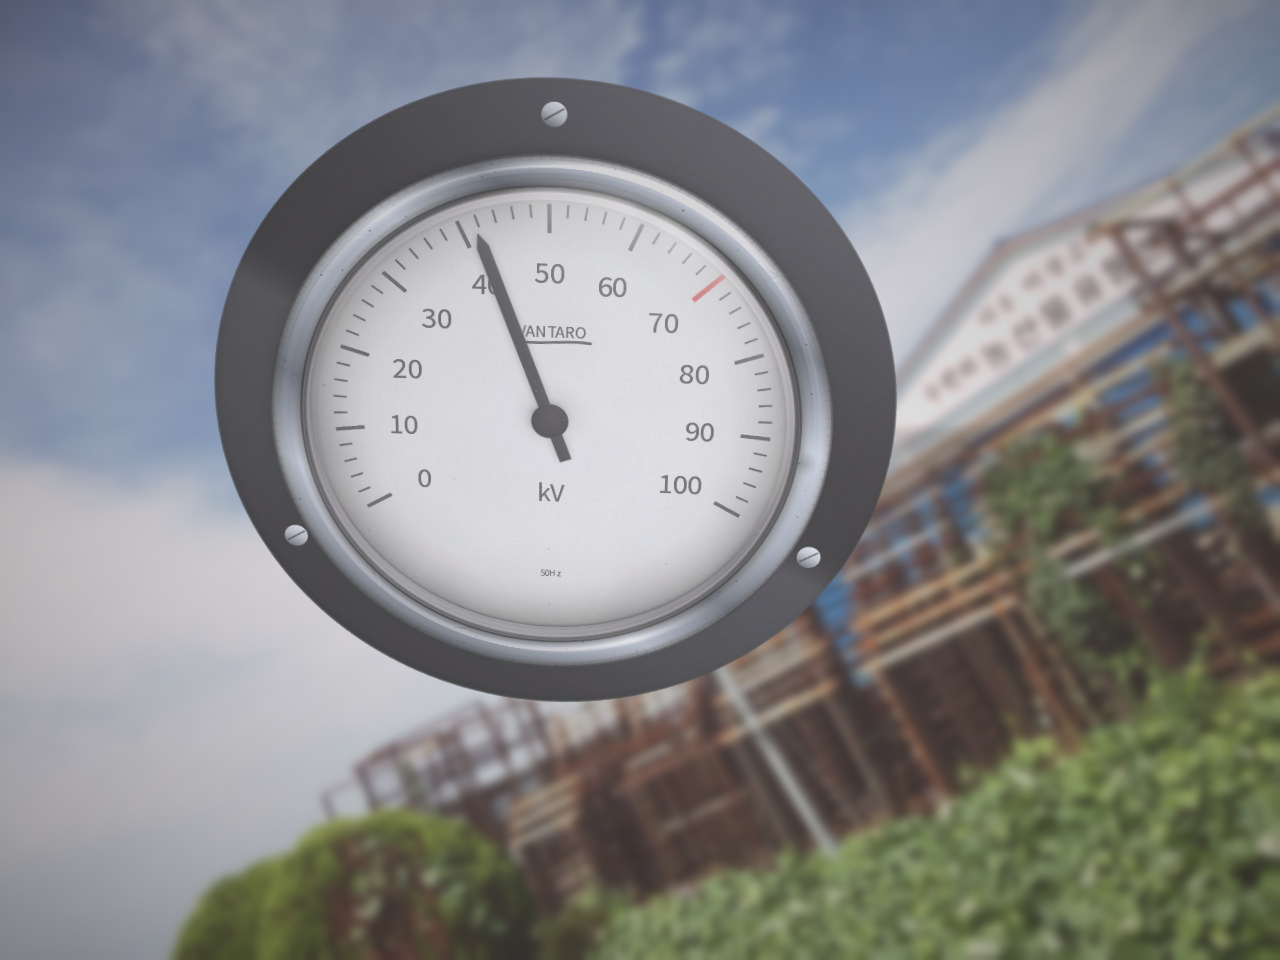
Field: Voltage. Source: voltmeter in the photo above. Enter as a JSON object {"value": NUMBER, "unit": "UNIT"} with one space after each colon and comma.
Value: {"value": 42, "unit": "kV"}
